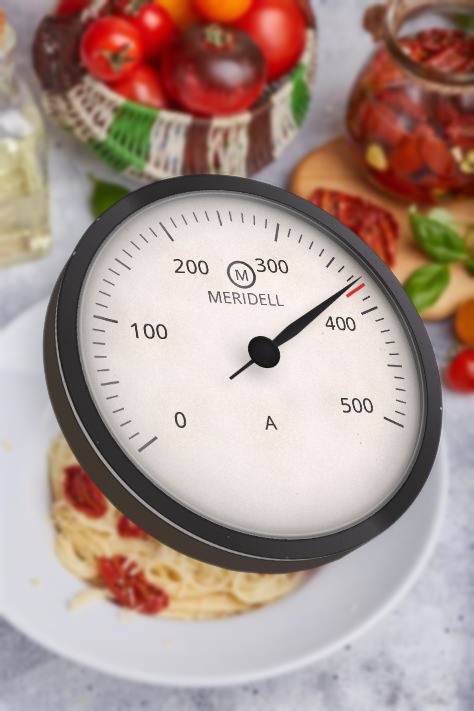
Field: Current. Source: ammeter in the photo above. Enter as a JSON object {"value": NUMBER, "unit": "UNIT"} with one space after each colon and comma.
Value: {"value": 375, "unit": "A"}
